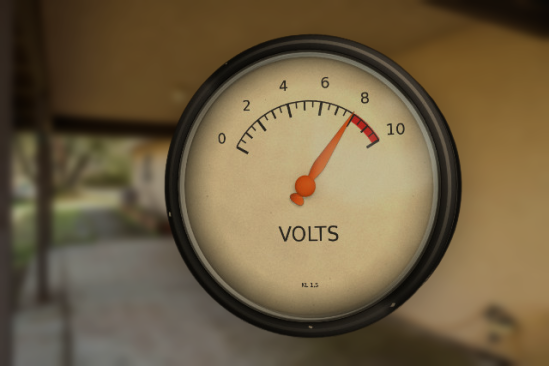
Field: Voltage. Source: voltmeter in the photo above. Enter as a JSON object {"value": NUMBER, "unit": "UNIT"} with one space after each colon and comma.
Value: {"value": 8, "unit": "V"}
